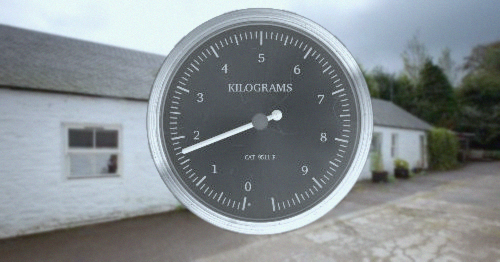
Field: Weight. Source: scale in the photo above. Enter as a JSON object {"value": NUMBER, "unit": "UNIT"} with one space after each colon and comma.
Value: {"value": 1.7, "unit": "kg"}
